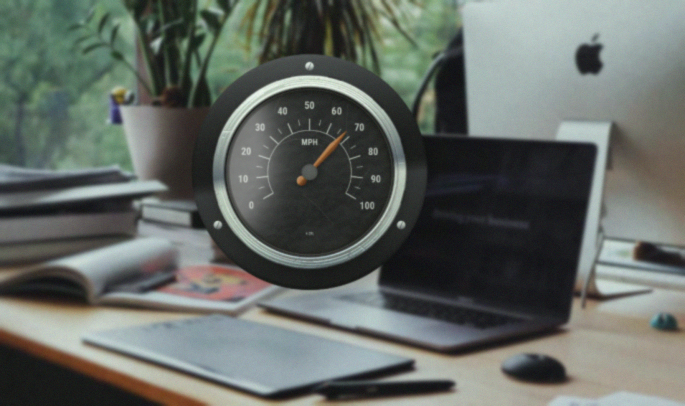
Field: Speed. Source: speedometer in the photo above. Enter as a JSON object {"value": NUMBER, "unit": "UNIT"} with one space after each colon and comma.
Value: {"value": 67.5, "unit": "mph"}
